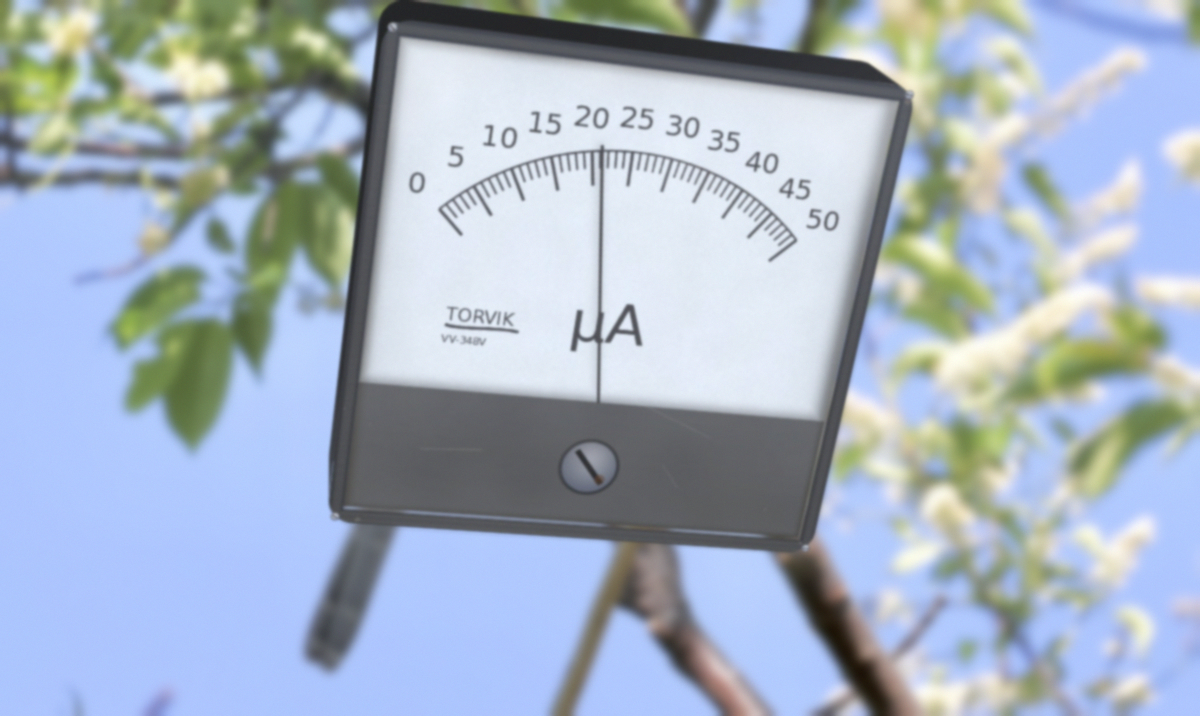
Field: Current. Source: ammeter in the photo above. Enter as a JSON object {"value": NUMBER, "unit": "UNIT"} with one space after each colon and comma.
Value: {"value": 21, "unit": "µA"}
